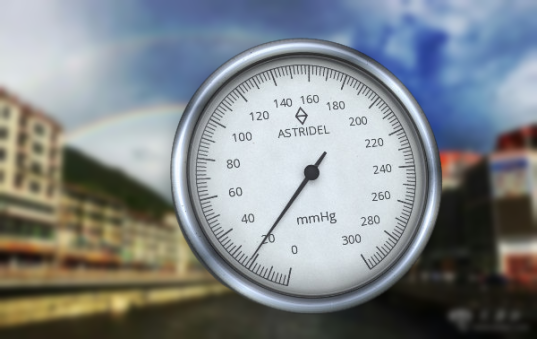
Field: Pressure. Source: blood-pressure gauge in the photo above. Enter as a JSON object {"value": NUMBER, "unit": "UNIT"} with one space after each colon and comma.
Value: {"value": 22, "unit": "mmHg"}
